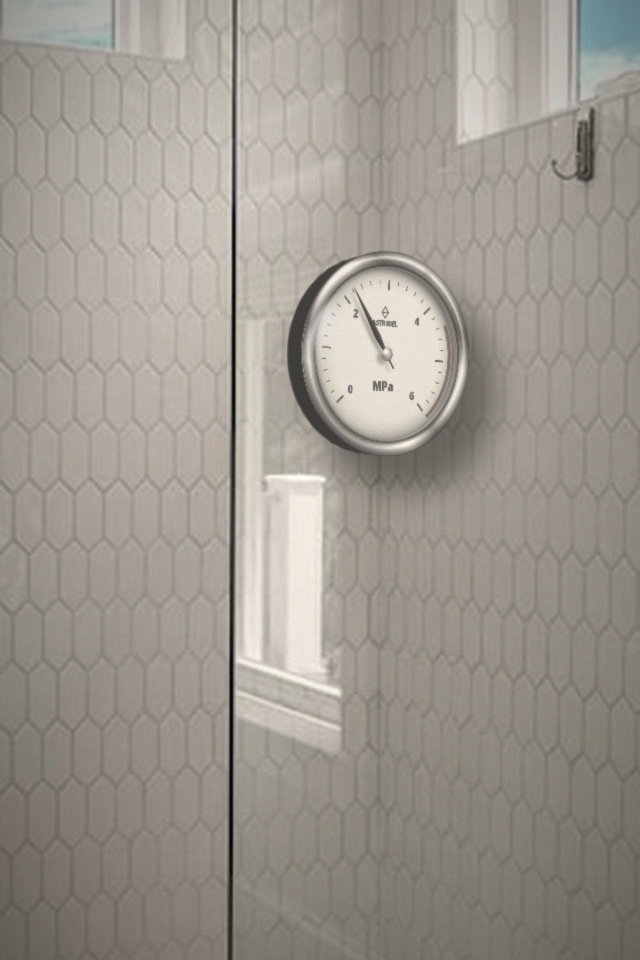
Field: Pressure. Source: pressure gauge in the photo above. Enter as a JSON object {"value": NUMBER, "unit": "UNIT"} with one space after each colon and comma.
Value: {"value": 2.2, "unit": "MPa"}
